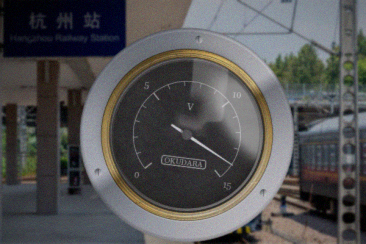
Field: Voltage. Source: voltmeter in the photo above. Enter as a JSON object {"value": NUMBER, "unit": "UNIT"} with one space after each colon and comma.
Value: {"value": 14, "unit": "V"}
